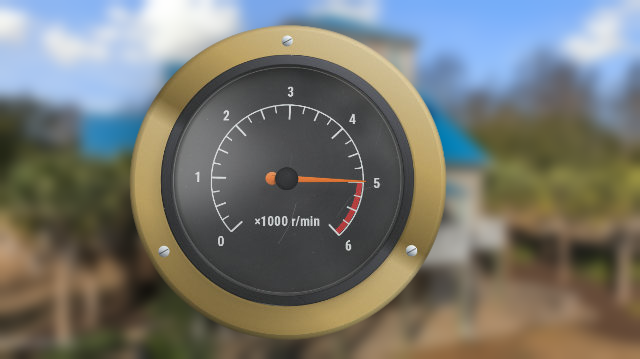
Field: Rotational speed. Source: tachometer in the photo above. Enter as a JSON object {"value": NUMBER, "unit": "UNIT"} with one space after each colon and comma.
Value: {"value": 5000, "unit": "rpm"}
